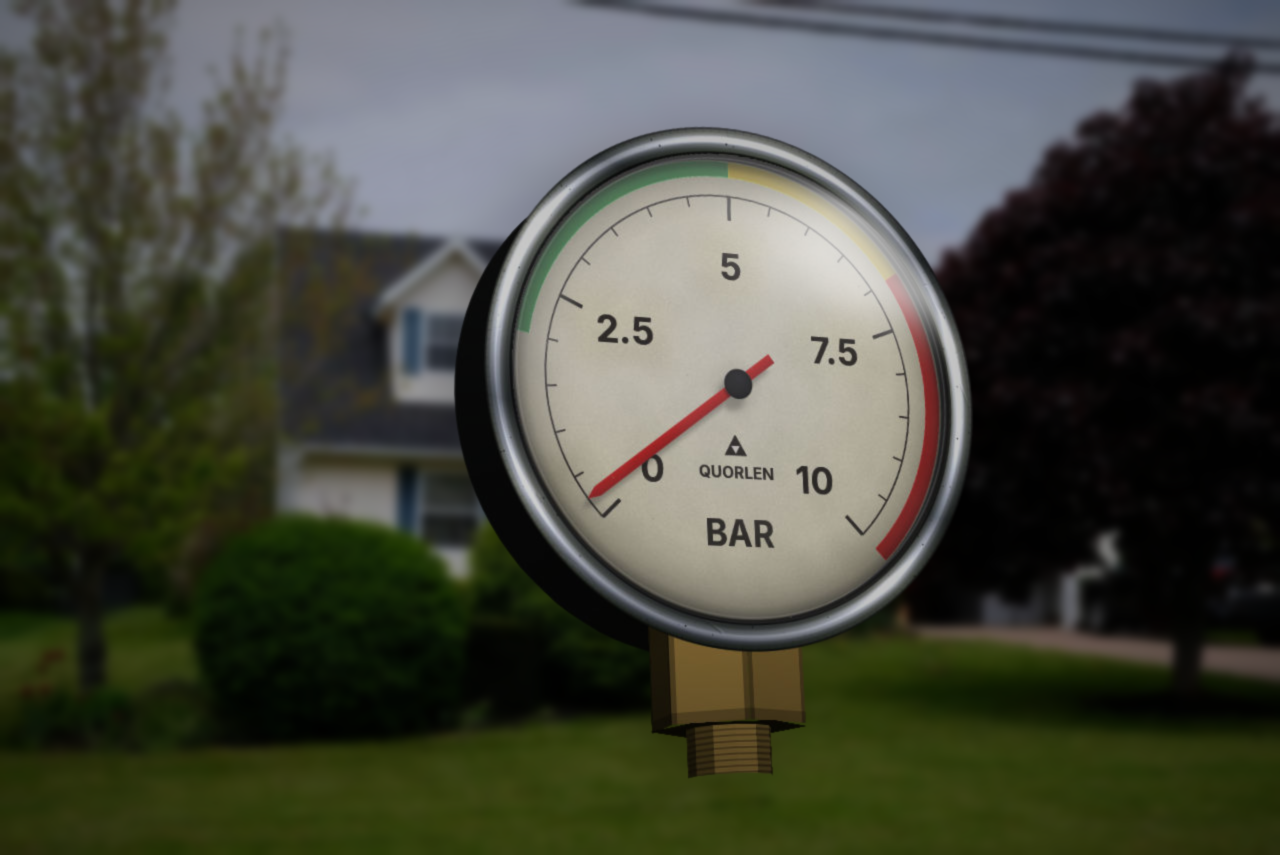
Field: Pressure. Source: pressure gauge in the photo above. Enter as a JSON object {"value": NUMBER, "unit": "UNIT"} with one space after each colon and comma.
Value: {"value": 0.25, "unit": "bar"}
